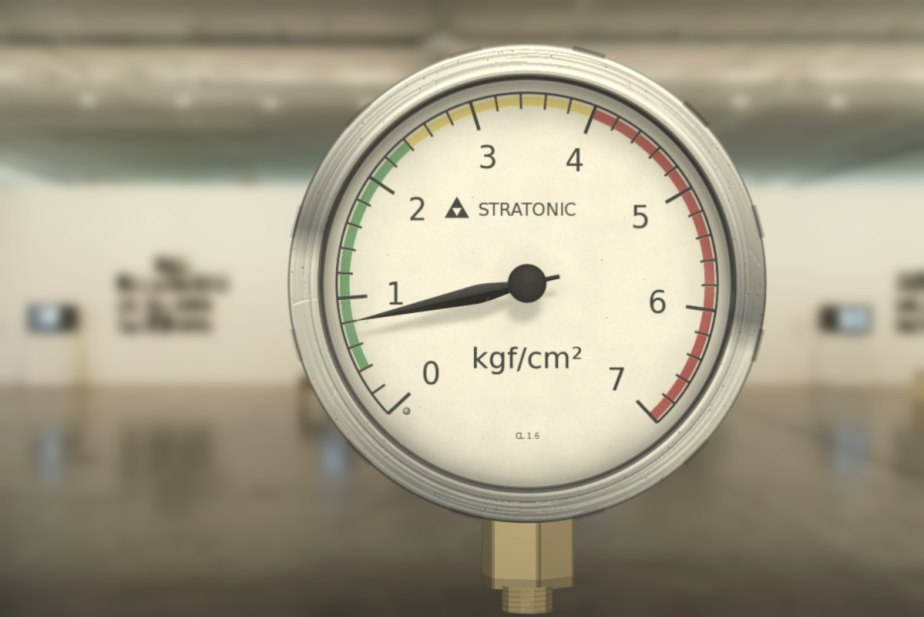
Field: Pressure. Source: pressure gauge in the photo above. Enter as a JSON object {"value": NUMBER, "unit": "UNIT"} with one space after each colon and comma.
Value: {"value": 0.8, "unit": "kg/cm²"}
